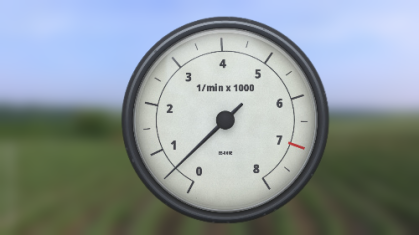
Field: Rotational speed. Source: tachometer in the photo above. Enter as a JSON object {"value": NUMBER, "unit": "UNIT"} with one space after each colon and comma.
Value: {"value": 500, "unit": "rpm"}
